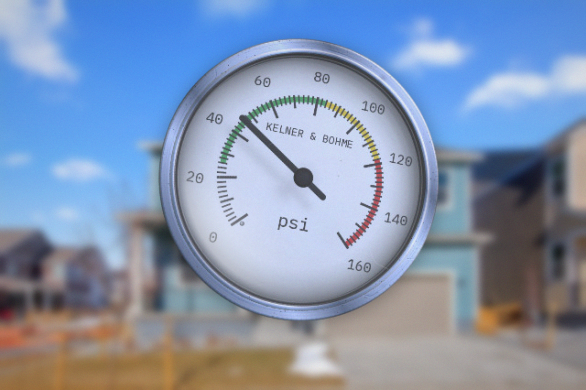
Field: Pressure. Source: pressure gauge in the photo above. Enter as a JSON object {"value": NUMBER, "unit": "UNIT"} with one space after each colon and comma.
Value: {"value": 46, "unit": "psi"}
